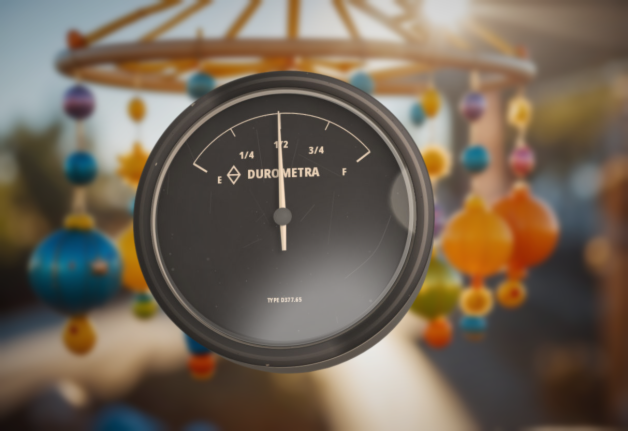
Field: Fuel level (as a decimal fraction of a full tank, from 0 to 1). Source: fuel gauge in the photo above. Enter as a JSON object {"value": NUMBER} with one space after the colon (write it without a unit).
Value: {"value": 0.5}
